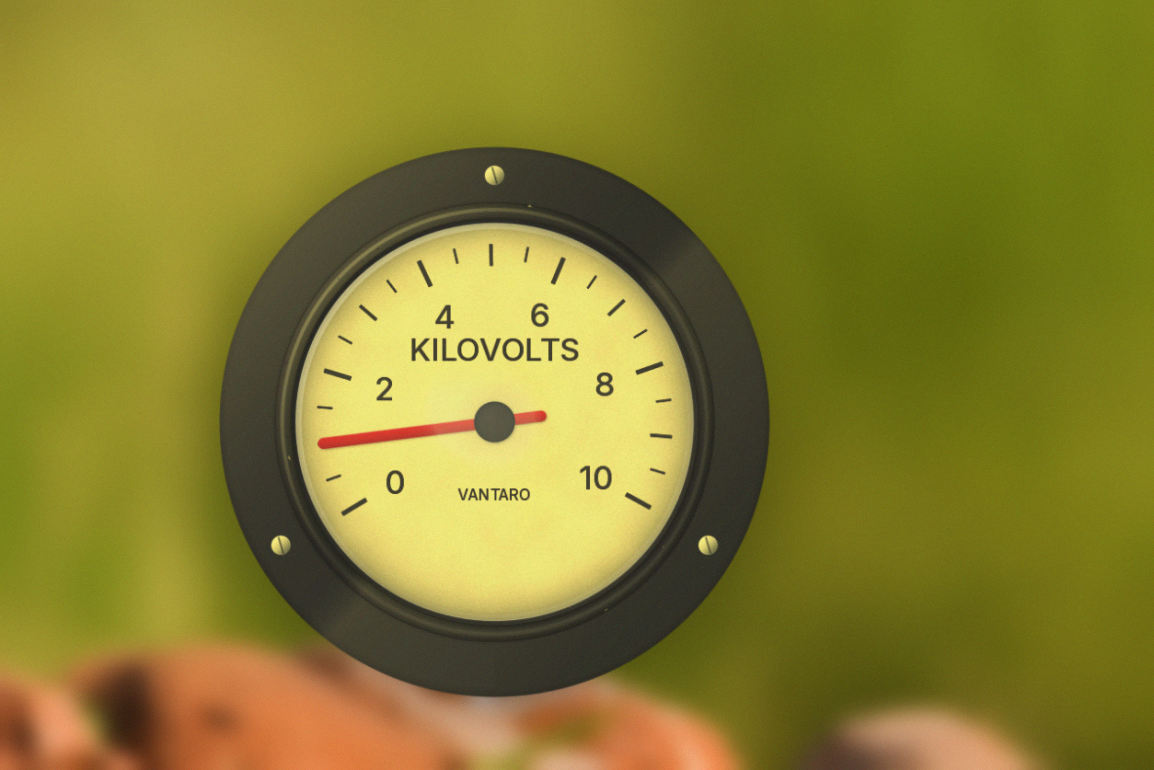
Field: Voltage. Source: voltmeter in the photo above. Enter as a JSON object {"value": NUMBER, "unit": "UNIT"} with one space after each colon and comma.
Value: {"value": 1, "unit": "kV"}
